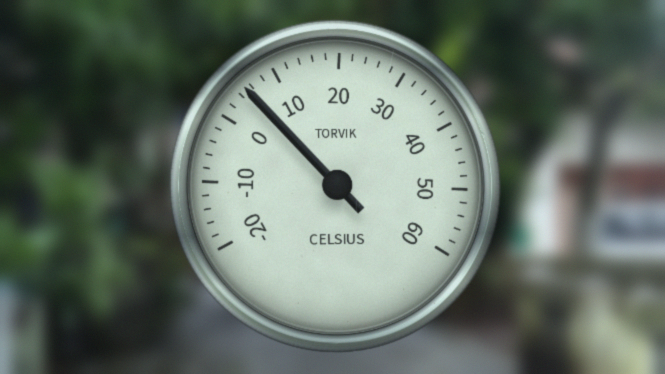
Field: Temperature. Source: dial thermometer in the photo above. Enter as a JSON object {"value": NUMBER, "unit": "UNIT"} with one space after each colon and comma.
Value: {"value": 5, "unit": "°C"}
